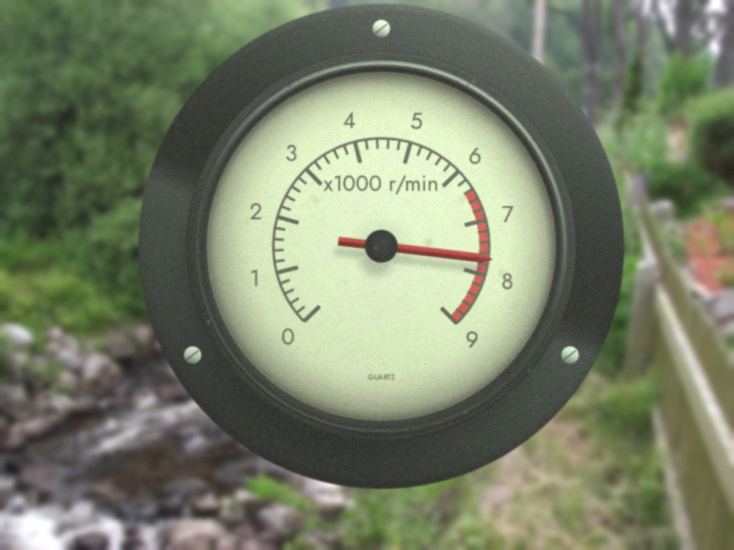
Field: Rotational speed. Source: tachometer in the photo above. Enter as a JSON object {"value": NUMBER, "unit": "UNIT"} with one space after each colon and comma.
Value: {"value": 7700, "unit": "rpm"}
